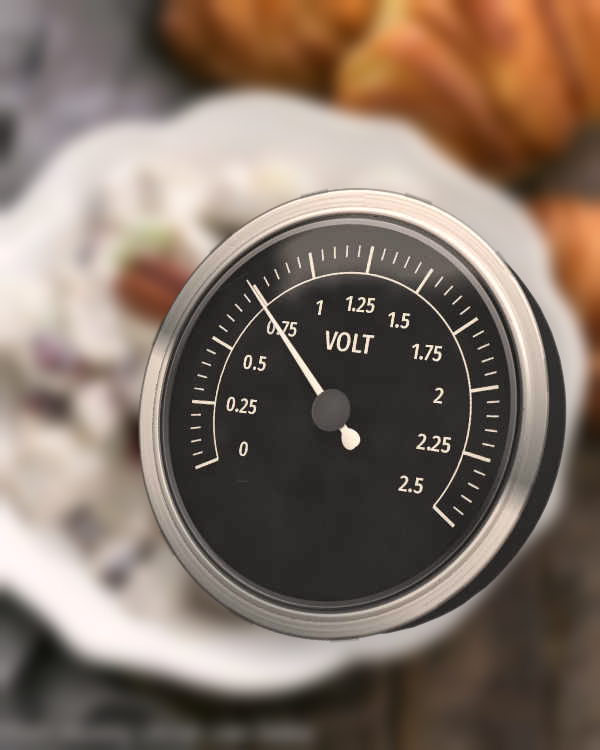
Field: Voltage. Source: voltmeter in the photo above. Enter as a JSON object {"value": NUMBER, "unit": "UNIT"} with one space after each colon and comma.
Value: {"value": 0.75, "unit": "V"}
